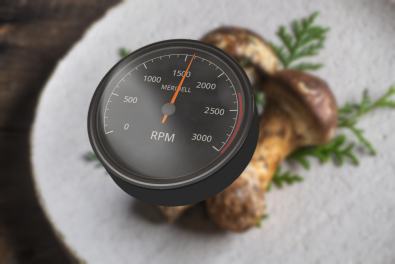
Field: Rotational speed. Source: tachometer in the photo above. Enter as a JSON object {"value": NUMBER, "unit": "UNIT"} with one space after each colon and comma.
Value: {"value": 1600, "unit": "rpm"}
